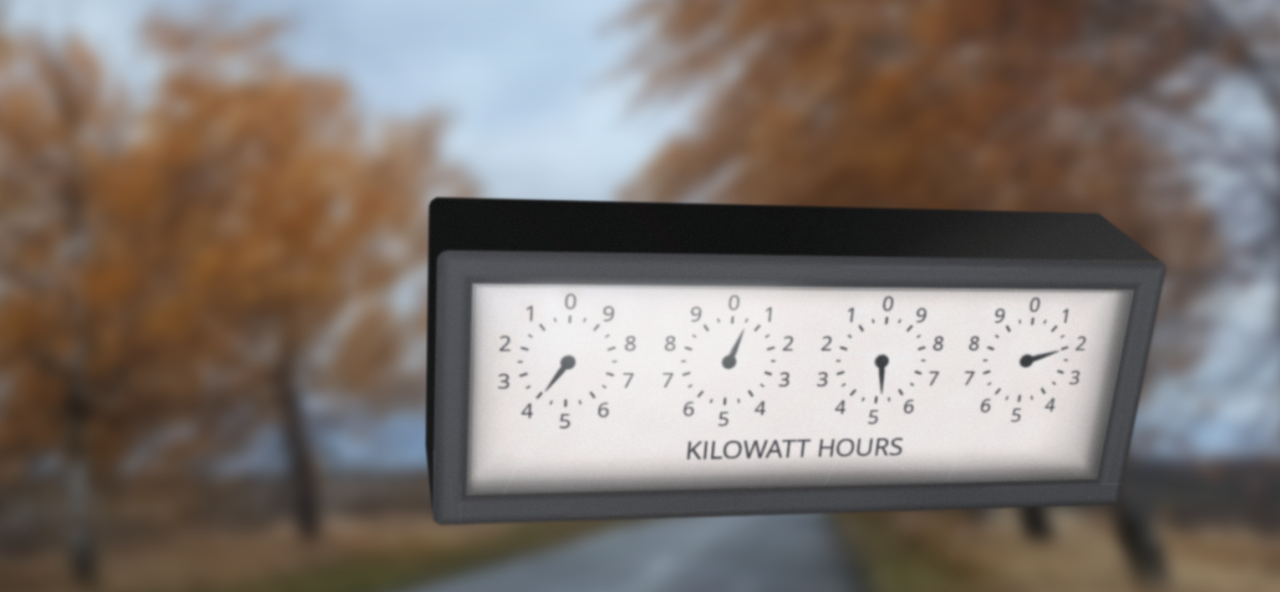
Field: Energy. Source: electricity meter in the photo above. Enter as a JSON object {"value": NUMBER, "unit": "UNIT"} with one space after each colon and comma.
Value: {"value": 4052, "unit": "kWh"}
